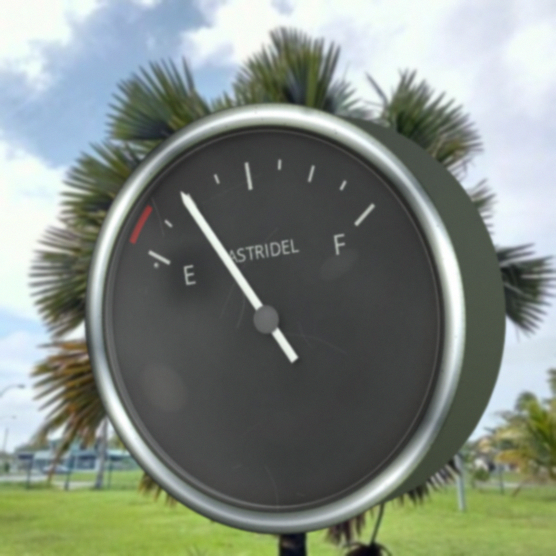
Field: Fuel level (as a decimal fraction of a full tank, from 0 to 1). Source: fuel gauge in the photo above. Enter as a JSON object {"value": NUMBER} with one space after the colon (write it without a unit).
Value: {"value": 0.25}
